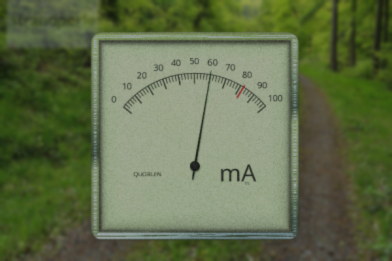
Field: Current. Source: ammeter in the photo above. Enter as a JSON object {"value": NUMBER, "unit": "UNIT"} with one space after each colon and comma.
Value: {"value": 60, "unit": "mA"}
